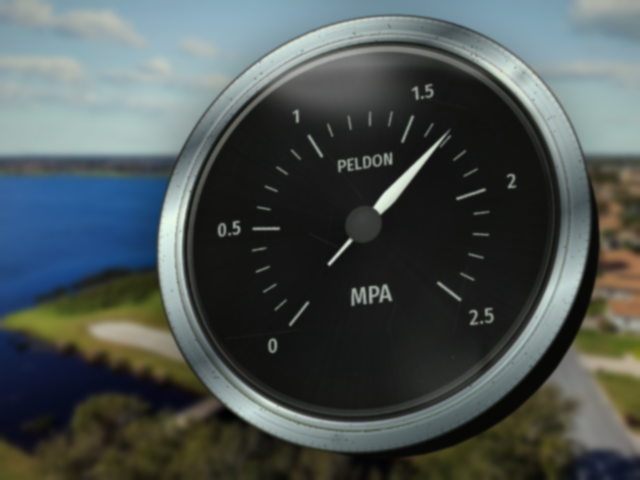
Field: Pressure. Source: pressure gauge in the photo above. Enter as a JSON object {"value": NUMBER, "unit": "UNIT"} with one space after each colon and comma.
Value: {"value": 1.7, "unit": "MPa"}
